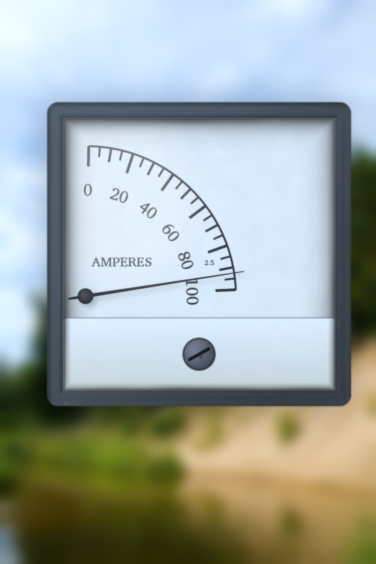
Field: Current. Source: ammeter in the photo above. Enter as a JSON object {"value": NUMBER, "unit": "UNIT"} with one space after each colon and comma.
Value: {"value": 92.5, "unit": "A"}
